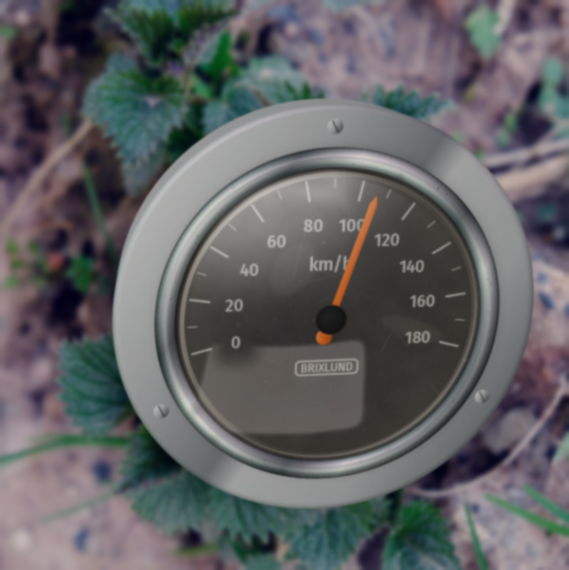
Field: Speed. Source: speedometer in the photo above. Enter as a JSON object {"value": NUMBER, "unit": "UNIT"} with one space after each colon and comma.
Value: {"value": 105, "unit": "km/h"}
